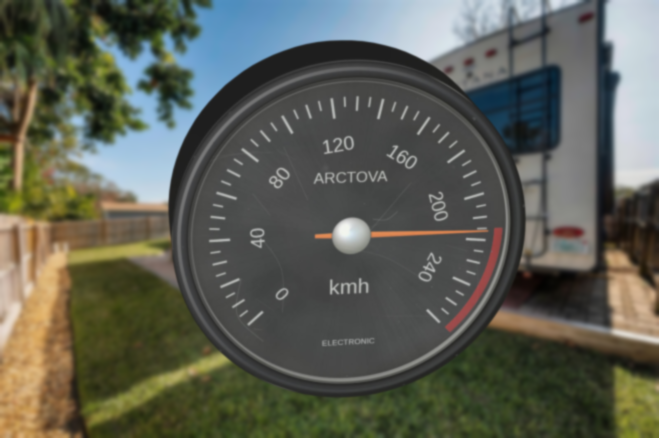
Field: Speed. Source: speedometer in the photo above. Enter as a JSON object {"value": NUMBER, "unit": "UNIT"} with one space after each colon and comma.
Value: {"value": 215, "unit": "km/h"}
